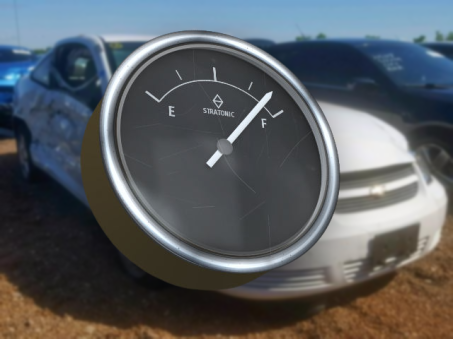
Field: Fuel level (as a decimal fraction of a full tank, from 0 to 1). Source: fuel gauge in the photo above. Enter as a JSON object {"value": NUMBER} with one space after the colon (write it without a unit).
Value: {"value": 0.875}
